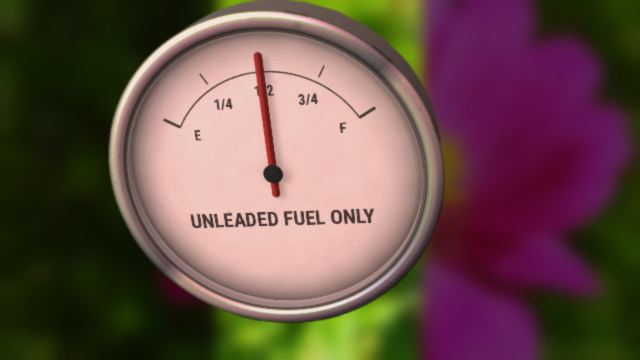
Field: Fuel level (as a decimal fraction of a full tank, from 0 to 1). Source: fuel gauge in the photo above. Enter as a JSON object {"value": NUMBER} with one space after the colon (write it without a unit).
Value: {"value": 0.5}
